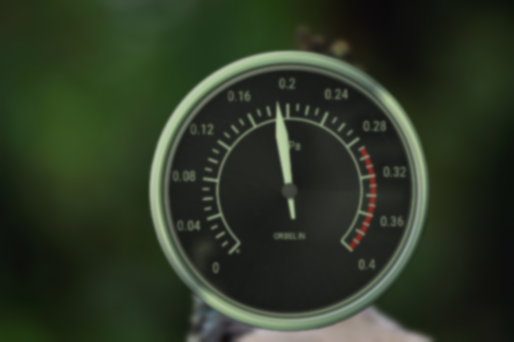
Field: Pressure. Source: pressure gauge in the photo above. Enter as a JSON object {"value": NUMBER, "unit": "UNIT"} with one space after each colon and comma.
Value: {"value": 0.19, "unit": "MPa"}
